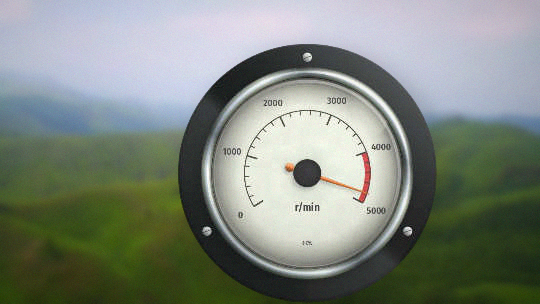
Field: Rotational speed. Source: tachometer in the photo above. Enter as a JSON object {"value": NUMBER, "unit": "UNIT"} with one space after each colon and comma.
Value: {"value": 4800, "unit": "rpm"}
